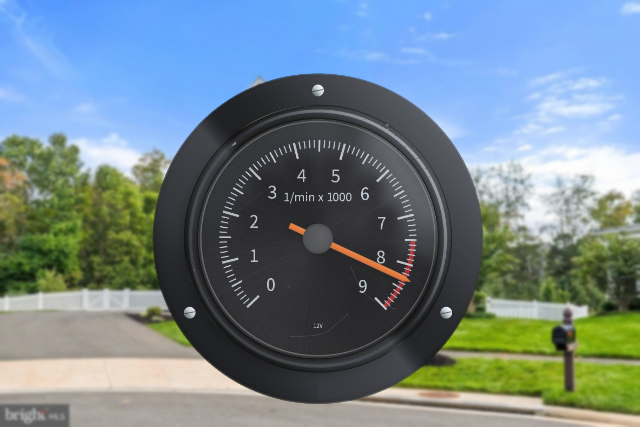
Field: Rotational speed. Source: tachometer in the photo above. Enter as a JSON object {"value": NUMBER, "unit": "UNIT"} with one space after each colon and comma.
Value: {"value": 8300, "unit": "rpm"}
